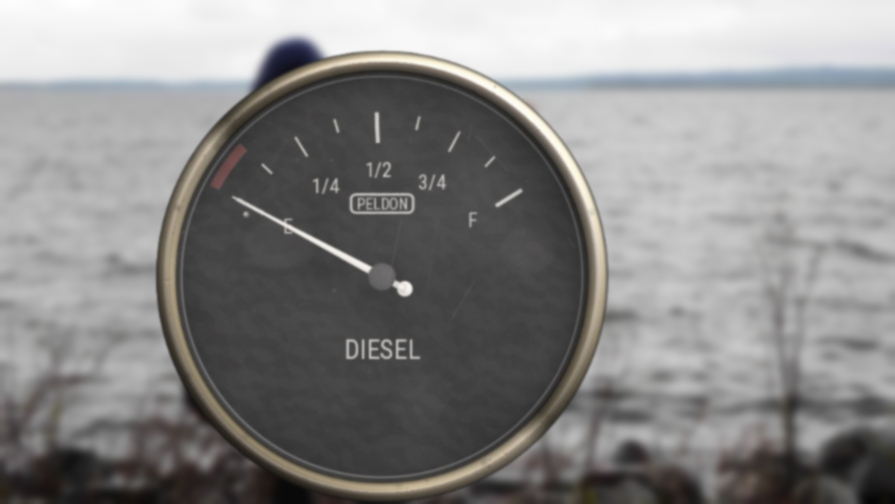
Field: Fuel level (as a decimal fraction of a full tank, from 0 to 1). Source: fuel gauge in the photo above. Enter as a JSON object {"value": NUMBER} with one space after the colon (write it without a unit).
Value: {"value": 0}
